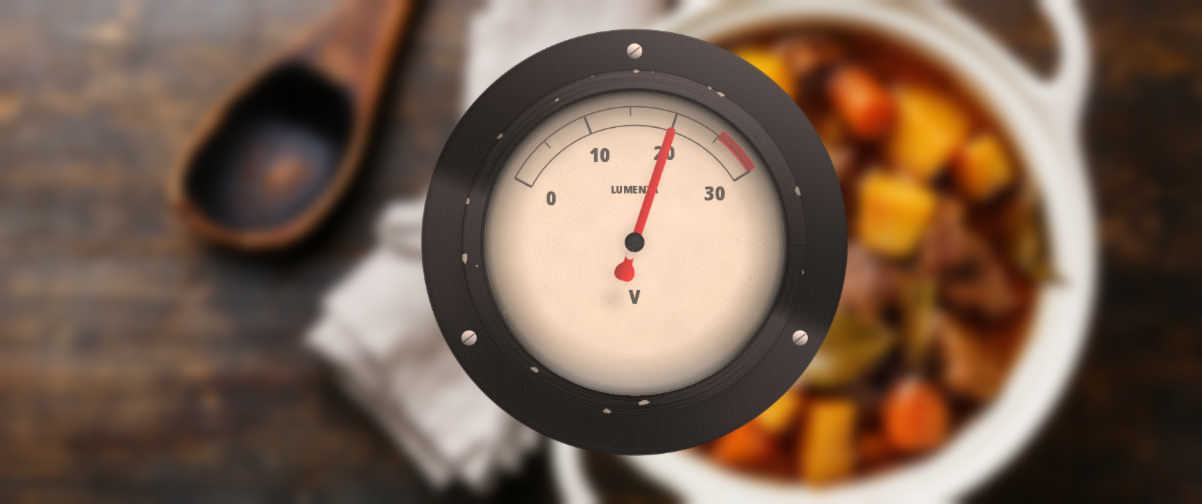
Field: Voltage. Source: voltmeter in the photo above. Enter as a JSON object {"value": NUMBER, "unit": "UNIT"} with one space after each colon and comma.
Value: {"value": 20, "unit": "V"}
